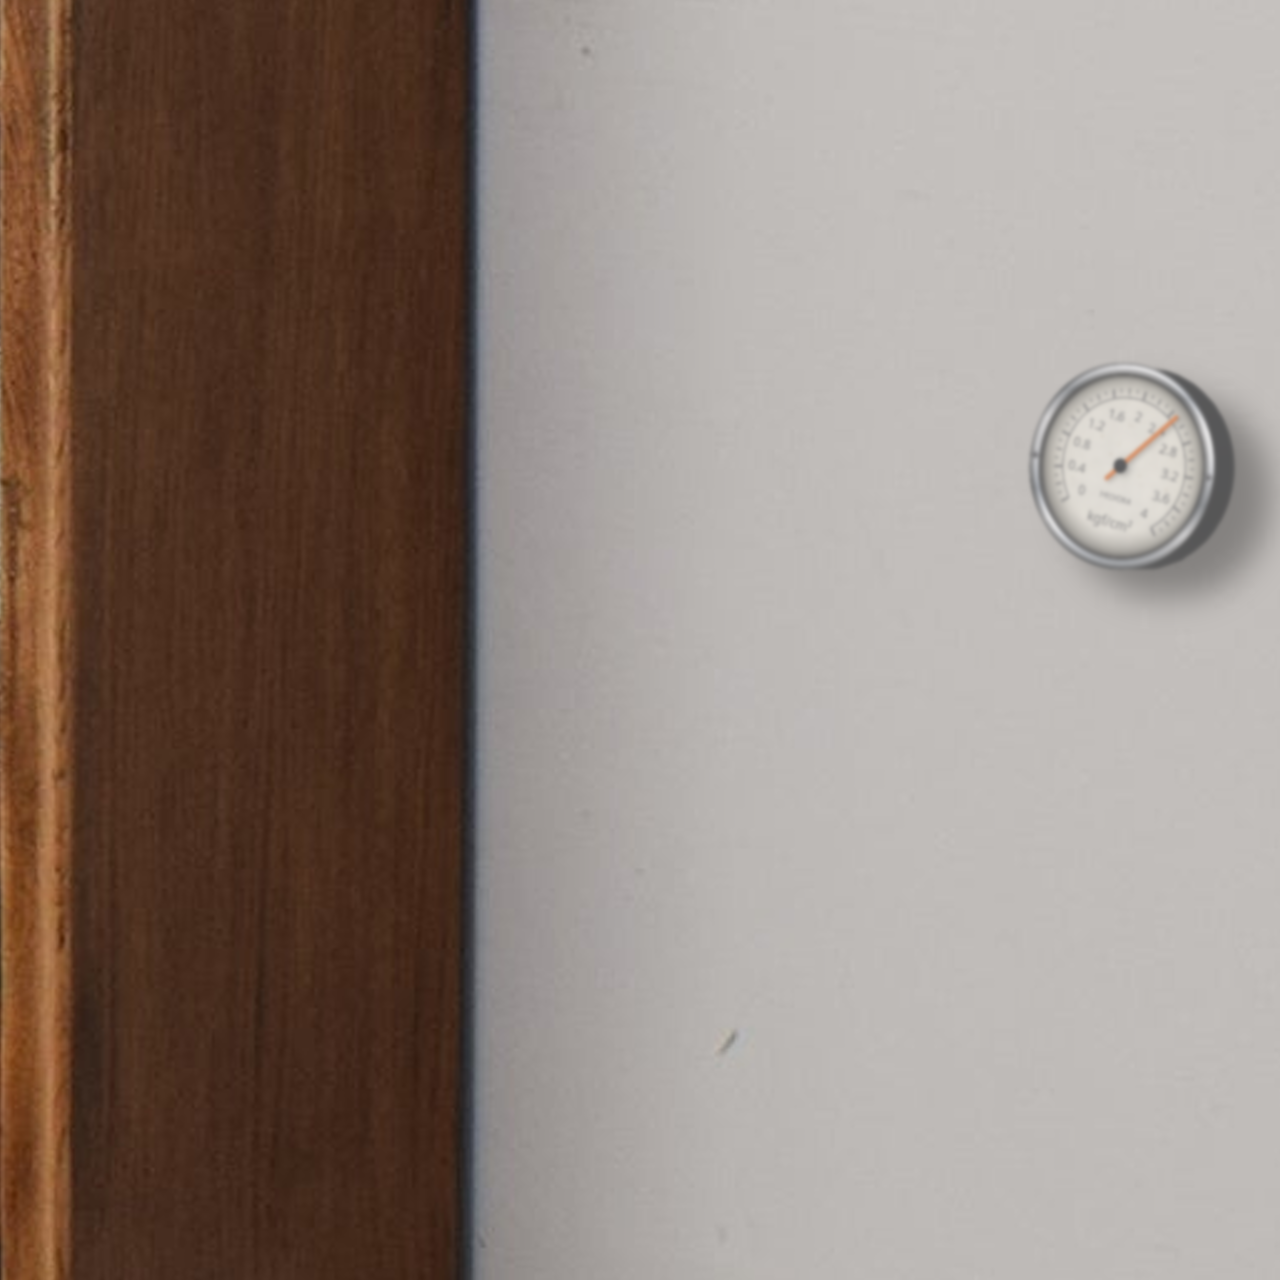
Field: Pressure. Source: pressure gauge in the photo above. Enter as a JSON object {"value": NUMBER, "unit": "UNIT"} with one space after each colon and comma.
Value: {"value": 2.5, "unit": "kg/cm²"}
